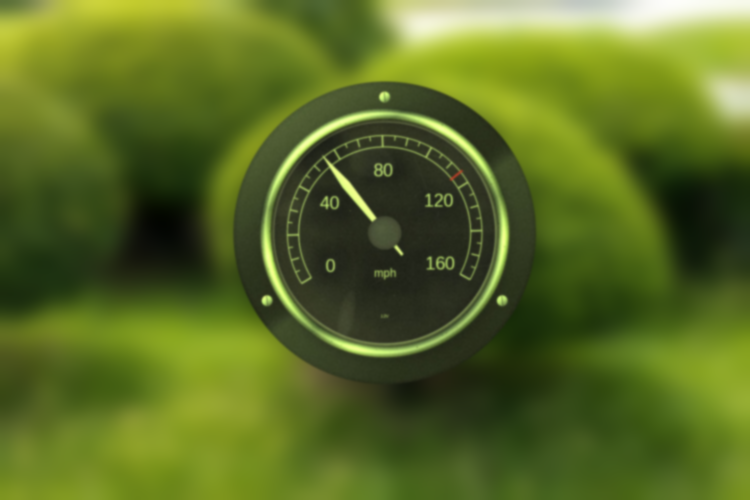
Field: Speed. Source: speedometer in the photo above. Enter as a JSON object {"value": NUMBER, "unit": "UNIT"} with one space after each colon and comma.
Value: {"value": 55, "unit": "mph"}
